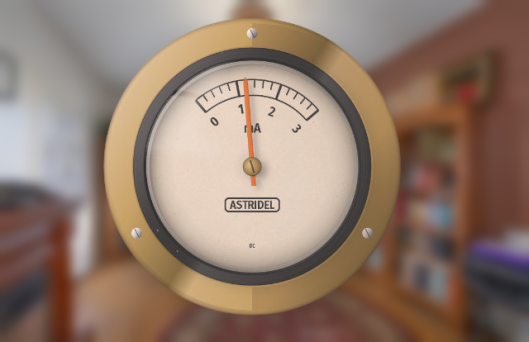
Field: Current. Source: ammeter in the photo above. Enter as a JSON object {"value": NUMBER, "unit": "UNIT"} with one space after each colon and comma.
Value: {"value": 1.2, "unit": "mA"}
